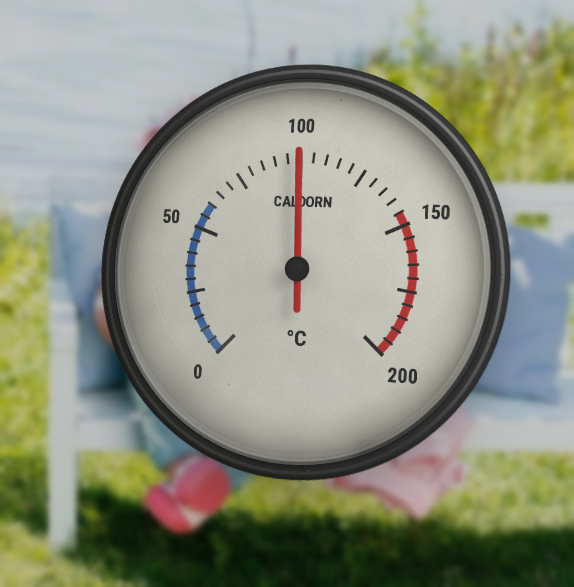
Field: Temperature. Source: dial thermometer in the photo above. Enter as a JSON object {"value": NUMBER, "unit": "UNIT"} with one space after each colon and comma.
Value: {"value": 100, "unit": "°C"}
